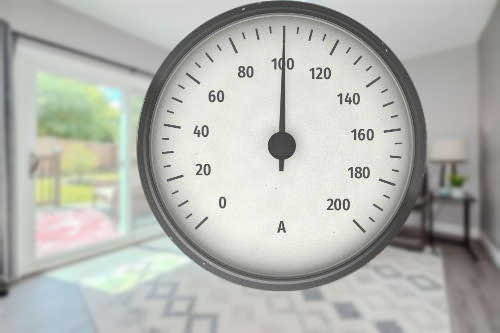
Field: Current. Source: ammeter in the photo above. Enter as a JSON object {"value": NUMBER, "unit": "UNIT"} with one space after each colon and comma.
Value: {"value": 100, "unit": "A"}
